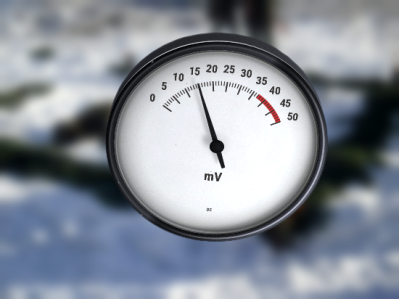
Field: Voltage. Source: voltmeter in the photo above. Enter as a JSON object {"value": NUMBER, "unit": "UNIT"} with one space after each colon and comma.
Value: {"value": 15, "unit": "mV"}
